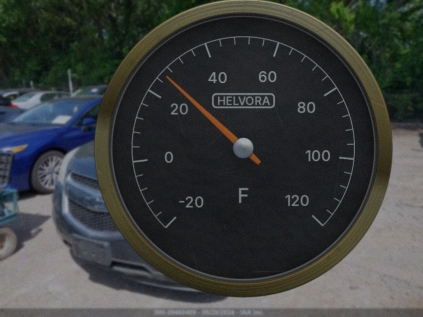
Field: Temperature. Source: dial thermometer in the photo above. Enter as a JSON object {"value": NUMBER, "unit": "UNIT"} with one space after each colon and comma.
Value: {"value": 26, "unit": "°F"}
